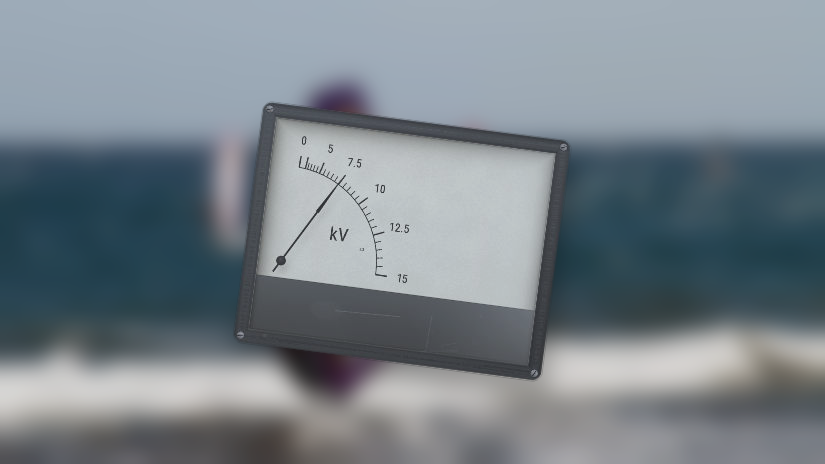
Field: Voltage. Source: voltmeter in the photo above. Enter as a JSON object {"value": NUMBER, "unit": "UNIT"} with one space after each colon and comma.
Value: {"value": 7.5, "unit": "kV"}
